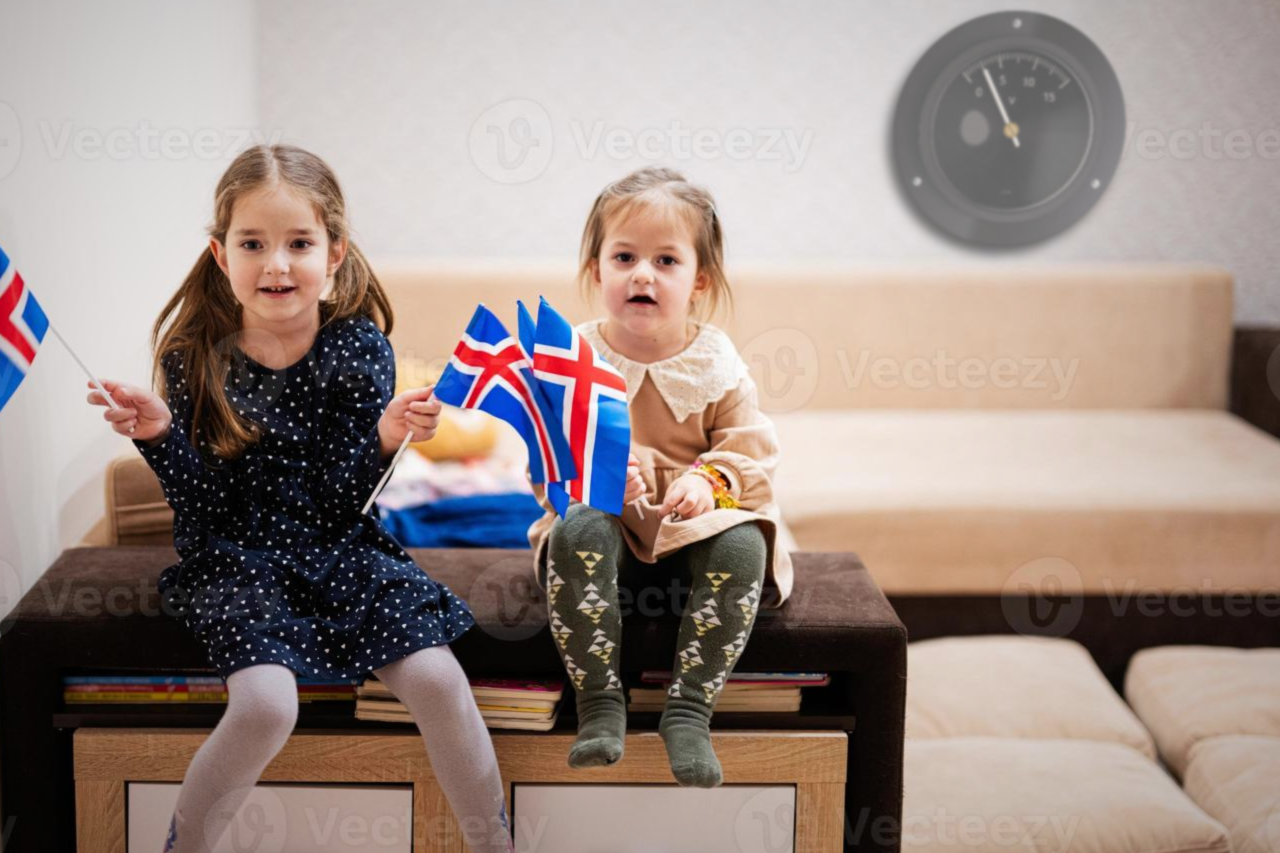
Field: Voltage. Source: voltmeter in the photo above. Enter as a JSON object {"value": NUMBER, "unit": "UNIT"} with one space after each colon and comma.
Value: {"value": 2.5, "unit": "V"}
